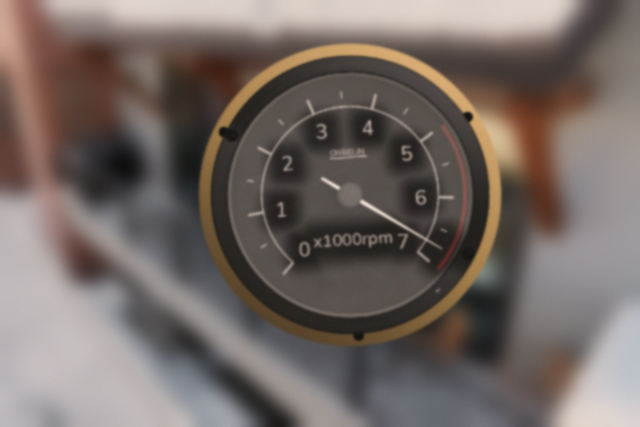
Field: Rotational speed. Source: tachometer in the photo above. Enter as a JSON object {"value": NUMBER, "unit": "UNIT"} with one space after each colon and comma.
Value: {"value": 6750, "unit": "rpm"}
